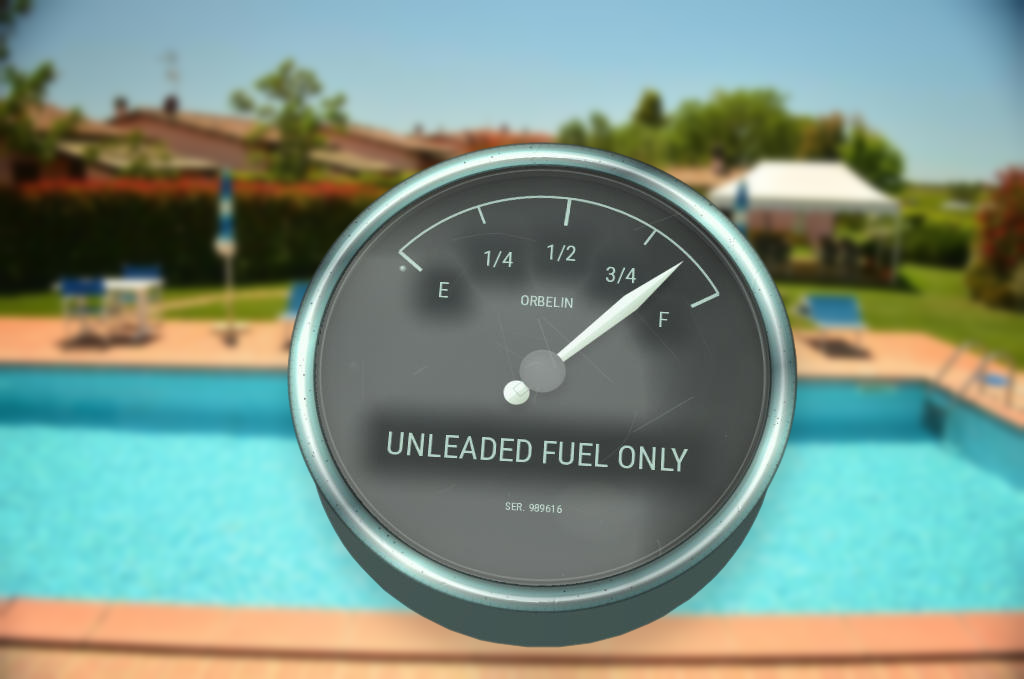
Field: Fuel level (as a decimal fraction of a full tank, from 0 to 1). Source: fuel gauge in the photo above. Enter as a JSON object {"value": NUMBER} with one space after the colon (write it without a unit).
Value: {"value": 0.875}
